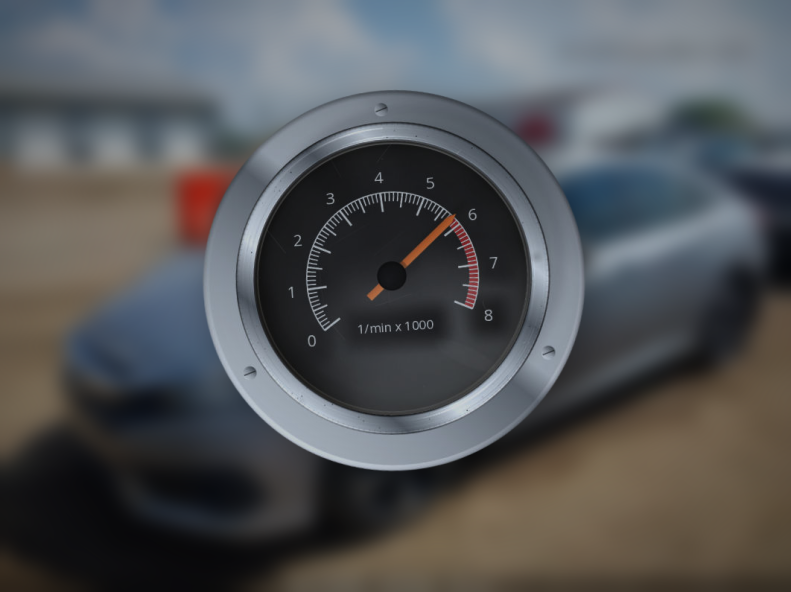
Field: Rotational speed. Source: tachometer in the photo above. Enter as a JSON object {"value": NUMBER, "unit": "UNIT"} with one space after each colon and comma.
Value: {"value": 5800, "unit": "rpm"}
